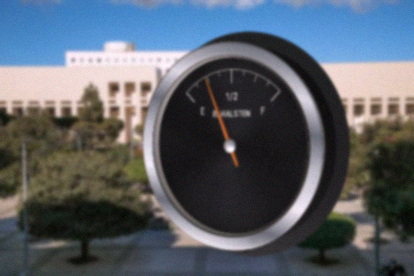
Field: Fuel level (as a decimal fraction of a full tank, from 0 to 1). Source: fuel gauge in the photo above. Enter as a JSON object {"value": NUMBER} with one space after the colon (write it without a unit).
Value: {"value": 0.25}
